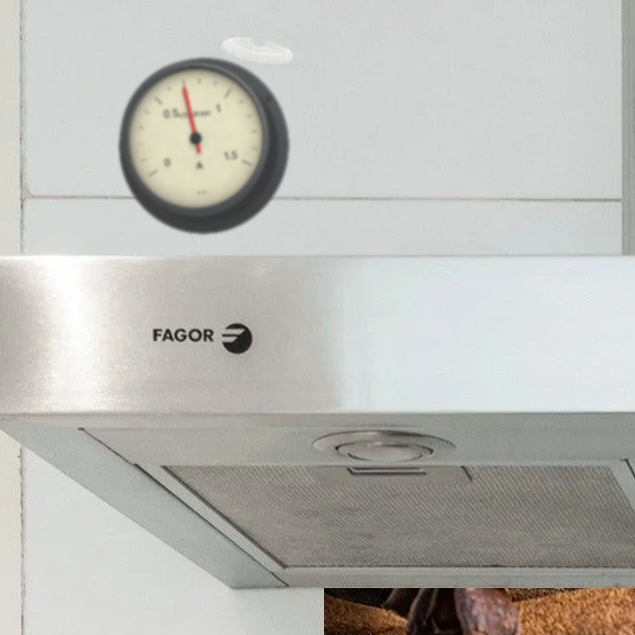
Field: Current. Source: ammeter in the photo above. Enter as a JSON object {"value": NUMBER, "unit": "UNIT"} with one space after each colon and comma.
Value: {"value": 0.7, "unit": "A"}
